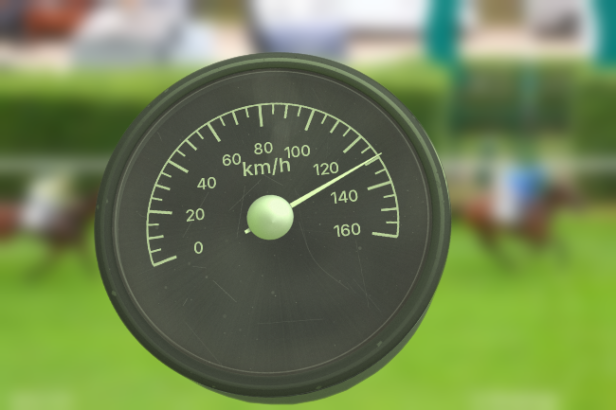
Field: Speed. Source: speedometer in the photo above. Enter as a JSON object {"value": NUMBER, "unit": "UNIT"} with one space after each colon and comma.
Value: {"value": 130, "unit": "km/h"}
